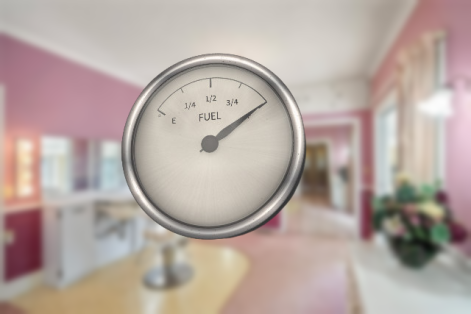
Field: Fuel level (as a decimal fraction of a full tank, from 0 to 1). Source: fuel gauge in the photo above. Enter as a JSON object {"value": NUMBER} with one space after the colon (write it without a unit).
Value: {"value": 1}
